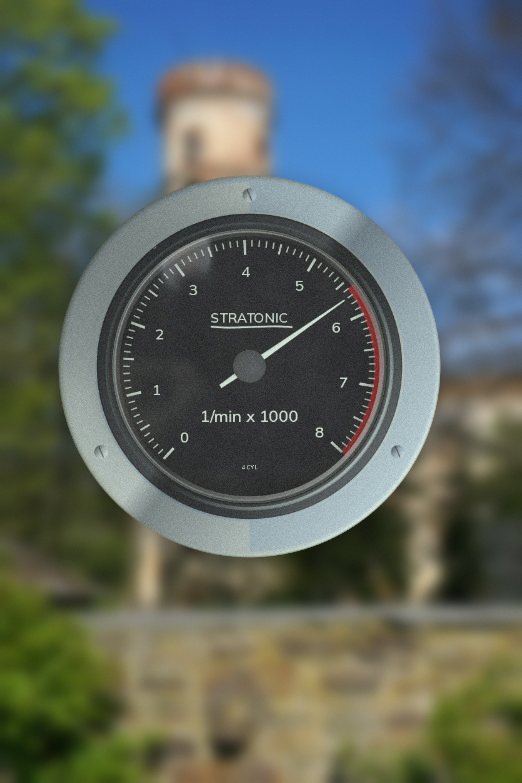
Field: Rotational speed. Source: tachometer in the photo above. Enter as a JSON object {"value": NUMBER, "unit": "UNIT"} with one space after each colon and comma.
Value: {"value": 5700, "unit": "rpm"}
